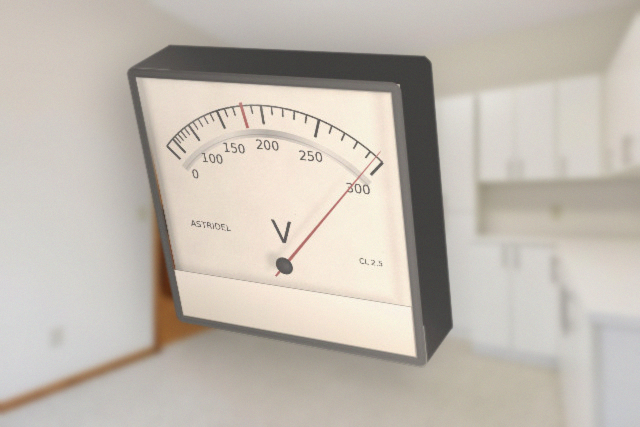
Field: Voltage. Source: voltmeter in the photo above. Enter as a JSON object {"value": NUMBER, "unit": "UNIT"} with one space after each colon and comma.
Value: {"value": 295, "unit": "V"}
